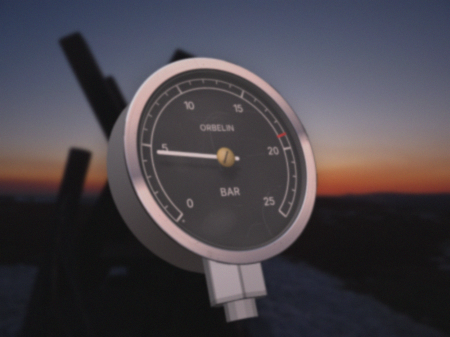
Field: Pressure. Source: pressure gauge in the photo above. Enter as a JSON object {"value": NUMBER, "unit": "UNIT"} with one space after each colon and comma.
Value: {"value": 4.5, "unit": "bar"}
